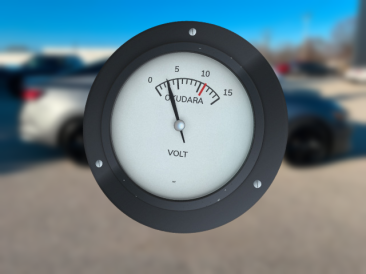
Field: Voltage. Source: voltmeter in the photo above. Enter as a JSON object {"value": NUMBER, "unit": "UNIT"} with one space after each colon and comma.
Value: {"value": 3, "unit": "V"}
